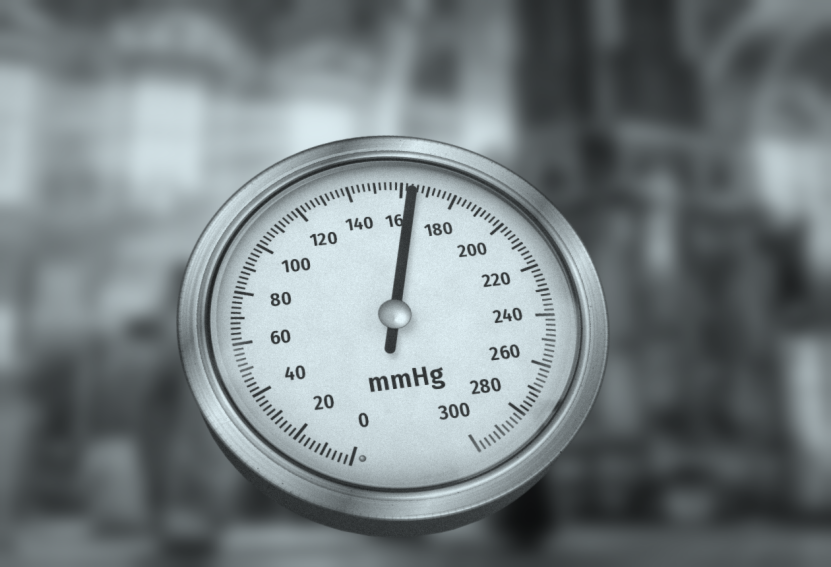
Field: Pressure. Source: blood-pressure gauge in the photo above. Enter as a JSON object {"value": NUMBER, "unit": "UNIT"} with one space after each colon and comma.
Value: {"value": 164, "unit": "mmHg"}
